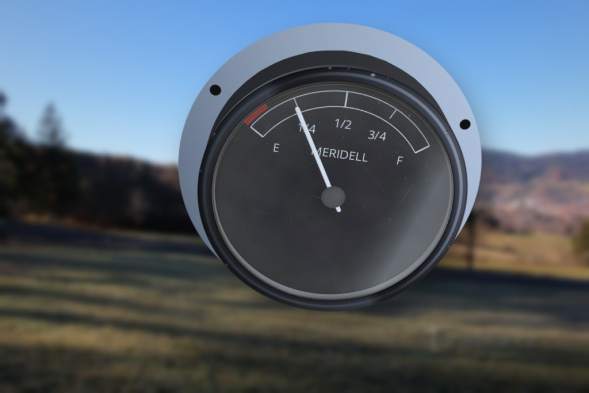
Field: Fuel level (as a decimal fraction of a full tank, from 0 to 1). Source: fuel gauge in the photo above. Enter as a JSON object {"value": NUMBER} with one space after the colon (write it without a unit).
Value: {"value": 0.25}
